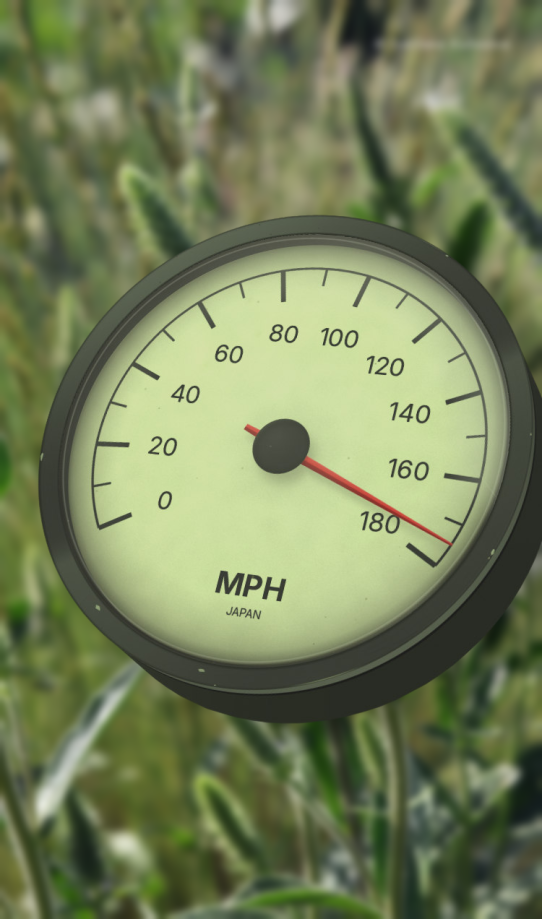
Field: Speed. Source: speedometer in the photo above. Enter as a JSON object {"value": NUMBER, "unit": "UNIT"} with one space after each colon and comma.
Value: {"value": 175, "unit": "mph"}
